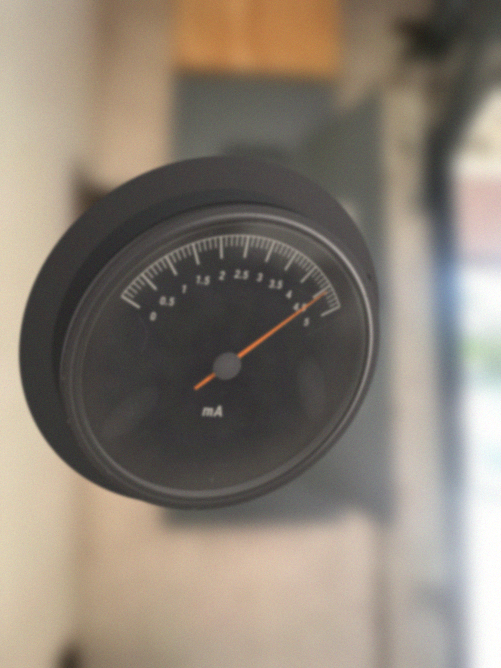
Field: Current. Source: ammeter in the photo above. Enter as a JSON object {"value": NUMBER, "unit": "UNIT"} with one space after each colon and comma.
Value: {"value": 4.5, "unit": "mA"}
